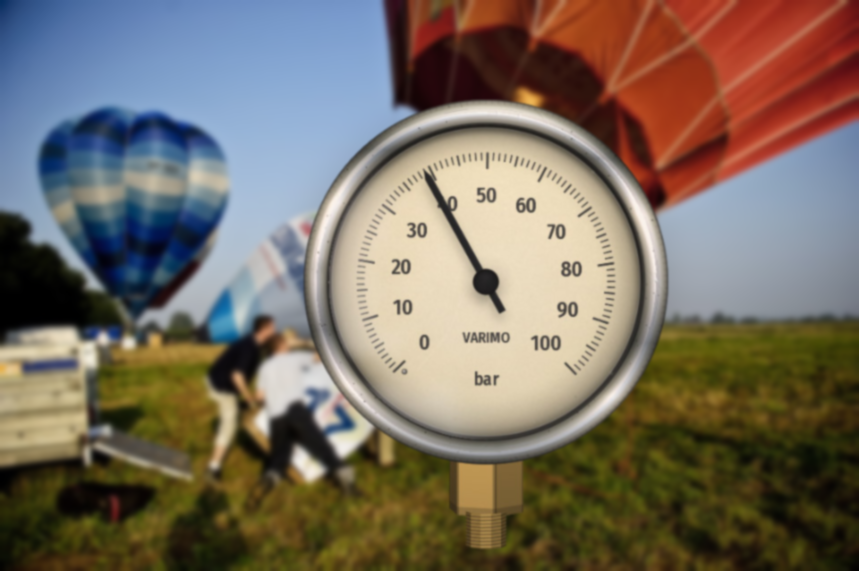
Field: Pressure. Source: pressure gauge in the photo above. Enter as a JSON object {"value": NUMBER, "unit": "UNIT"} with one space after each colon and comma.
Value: {"value": 39, "unit": "bar"}
